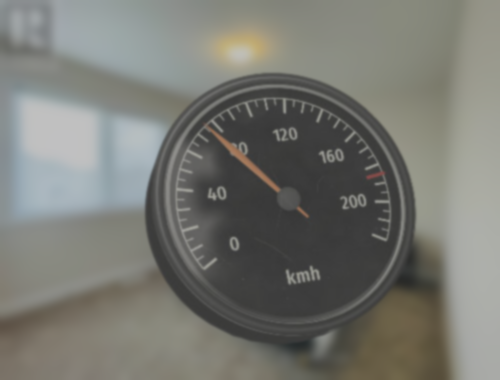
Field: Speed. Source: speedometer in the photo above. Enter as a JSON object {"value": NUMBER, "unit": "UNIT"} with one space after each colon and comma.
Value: {"value": 75, "unit": "km/h"}
